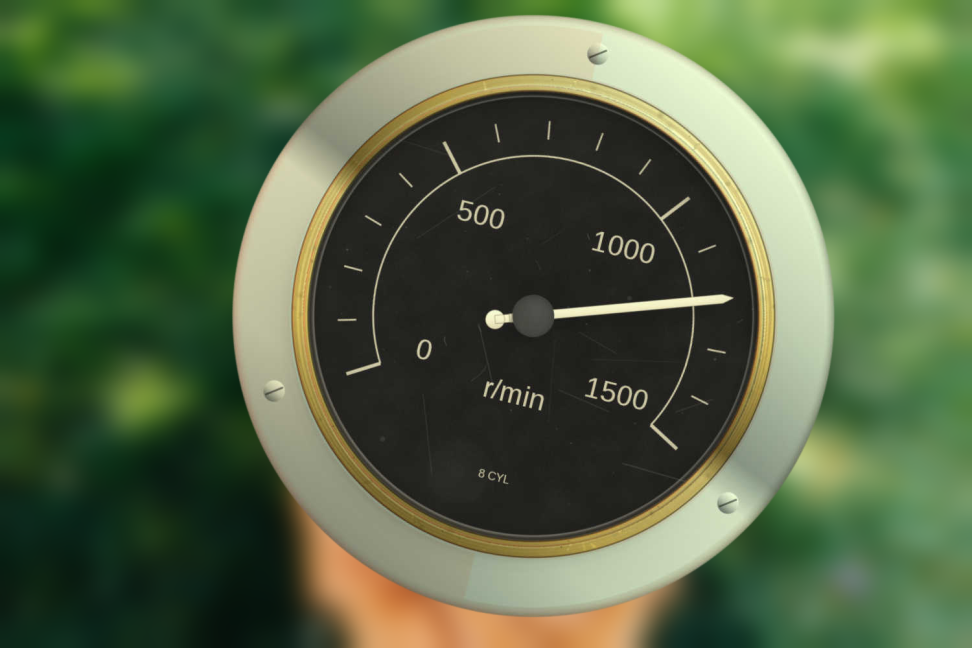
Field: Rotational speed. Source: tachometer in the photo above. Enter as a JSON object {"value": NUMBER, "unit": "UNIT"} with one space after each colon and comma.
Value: {"value": 1200, "unit": "rpm"}
